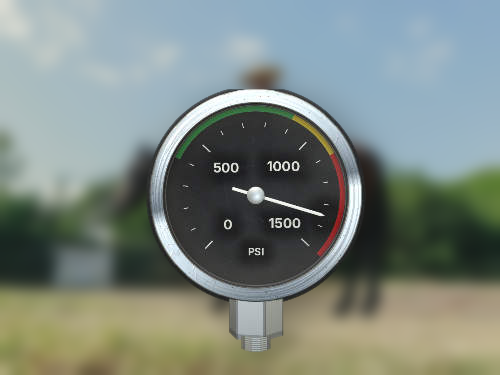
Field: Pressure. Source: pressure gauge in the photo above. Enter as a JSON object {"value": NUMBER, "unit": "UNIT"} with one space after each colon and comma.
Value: {"value": 1350, "unit": "psi"}
